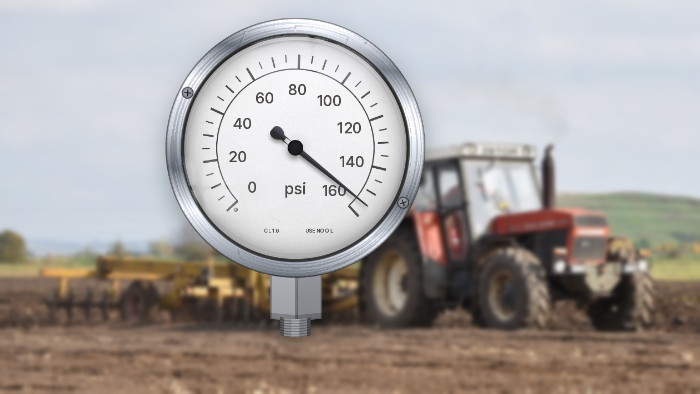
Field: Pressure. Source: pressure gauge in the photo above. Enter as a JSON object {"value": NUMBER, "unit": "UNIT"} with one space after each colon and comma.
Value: {"value": 155, "unit": "psi"}
